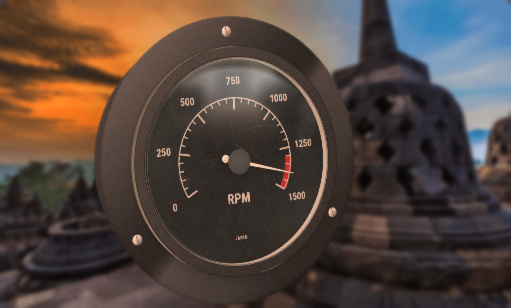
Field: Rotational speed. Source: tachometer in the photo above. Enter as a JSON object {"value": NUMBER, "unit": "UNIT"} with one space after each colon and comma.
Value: {"value": 1400, "unit": "rpm"}
